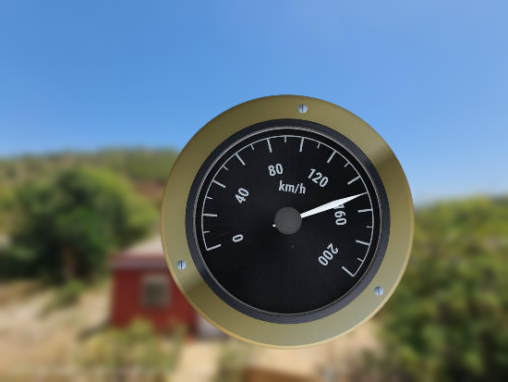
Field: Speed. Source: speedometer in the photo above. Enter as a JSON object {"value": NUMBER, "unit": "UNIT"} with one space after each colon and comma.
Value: {"value": 150, "unit": "km/h"}
